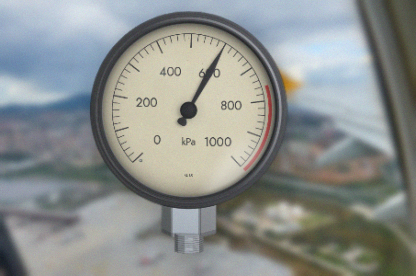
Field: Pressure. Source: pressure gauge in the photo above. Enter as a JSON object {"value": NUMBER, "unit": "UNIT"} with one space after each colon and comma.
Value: {"value": 600, "unit": "kPa"}
